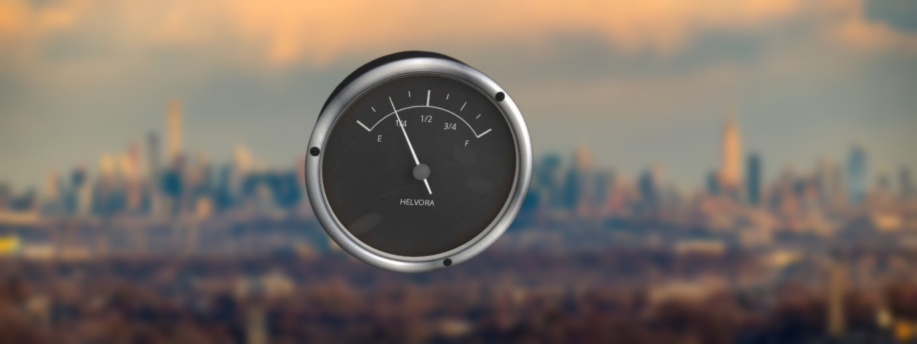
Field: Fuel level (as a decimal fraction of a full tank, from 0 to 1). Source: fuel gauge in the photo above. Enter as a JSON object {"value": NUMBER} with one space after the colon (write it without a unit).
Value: {"value": 0.25}
